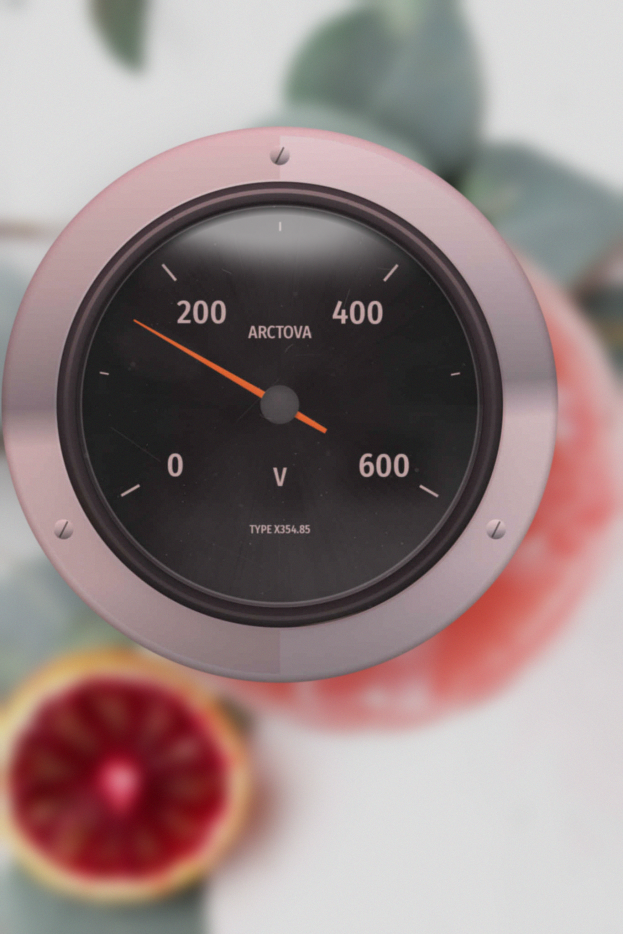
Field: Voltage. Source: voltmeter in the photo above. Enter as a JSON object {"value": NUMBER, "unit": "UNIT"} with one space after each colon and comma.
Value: {"value": 150, "unit": "V"}
